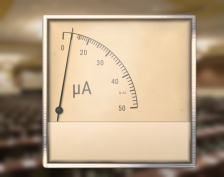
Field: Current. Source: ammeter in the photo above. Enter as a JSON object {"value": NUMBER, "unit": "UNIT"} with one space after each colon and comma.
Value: {"value": 10, "unit": "µA"}
